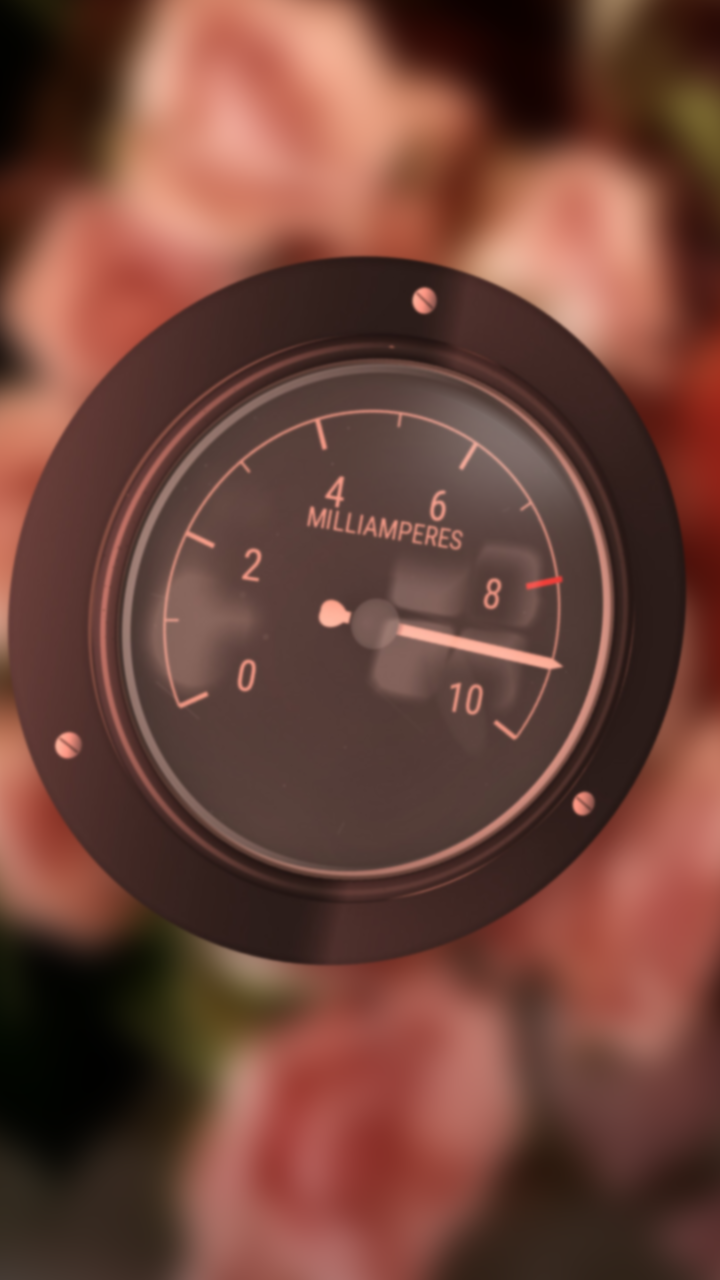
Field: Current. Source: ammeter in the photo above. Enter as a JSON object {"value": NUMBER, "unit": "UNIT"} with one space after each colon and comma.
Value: {"value": 9, "unit": "mA"}
